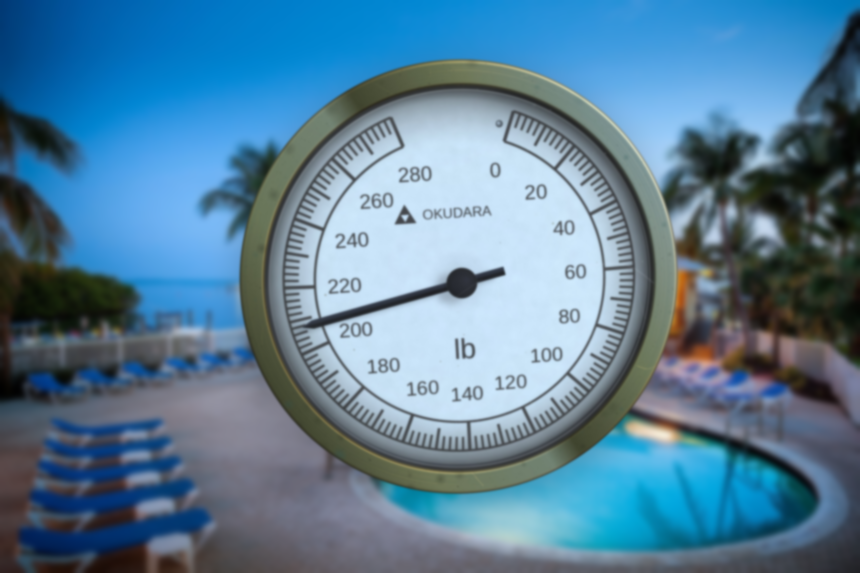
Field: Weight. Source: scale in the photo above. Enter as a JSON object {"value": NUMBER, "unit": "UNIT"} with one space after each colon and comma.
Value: {"value": 208, "unit": "lb"}
